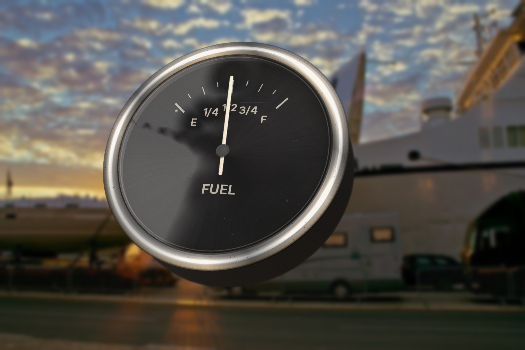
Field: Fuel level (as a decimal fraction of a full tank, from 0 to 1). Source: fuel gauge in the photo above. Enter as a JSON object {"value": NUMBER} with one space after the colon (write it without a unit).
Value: {"value": 0.5}
